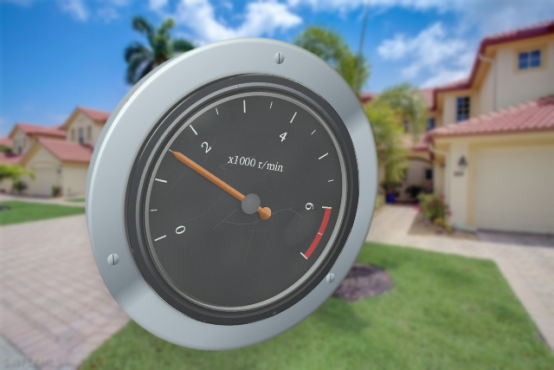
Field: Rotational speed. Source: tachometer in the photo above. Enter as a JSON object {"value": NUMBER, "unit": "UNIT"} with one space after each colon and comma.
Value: {"value": 1500, "unit": "rpm"}
